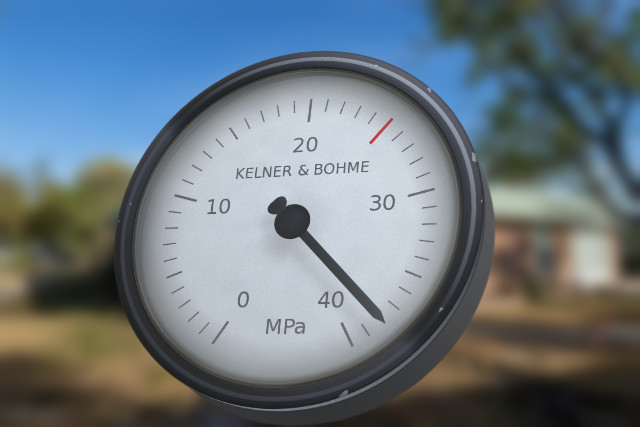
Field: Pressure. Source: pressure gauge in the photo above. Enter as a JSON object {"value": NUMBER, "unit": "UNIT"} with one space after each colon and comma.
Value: {"value": 38, "unit": "MPa"}
